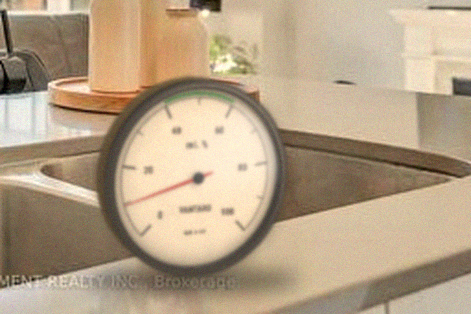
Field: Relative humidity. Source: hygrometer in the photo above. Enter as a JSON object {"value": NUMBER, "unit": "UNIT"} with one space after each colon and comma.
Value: {"value": 10, "unit": "%"}
